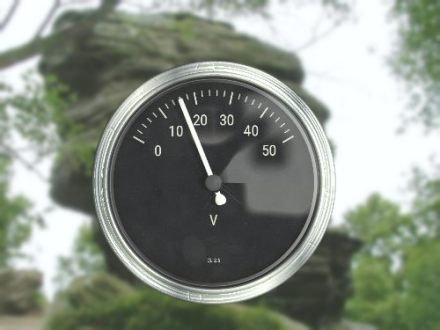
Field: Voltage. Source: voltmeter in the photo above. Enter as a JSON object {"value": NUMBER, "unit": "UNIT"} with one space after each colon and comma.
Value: {"value": 16, "unit": "V"}
